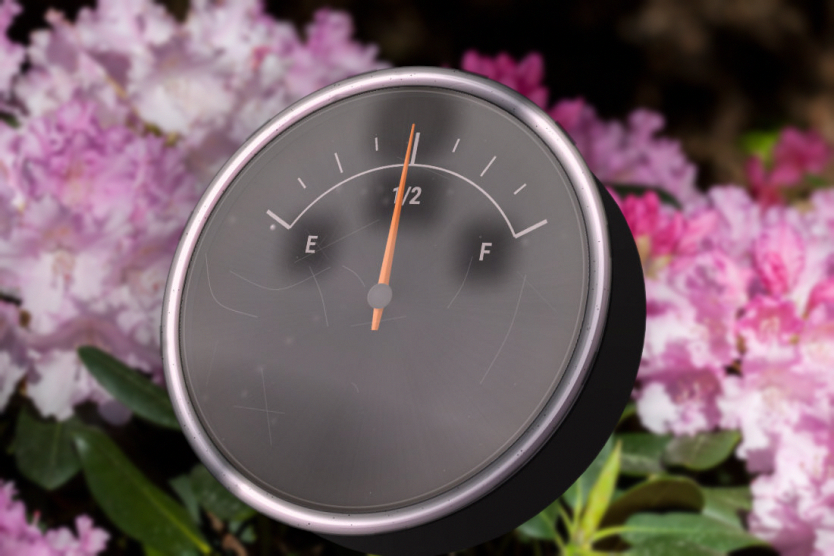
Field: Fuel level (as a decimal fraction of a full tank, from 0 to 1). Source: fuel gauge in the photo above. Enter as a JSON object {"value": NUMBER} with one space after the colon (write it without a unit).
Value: {"value": 0.5}
